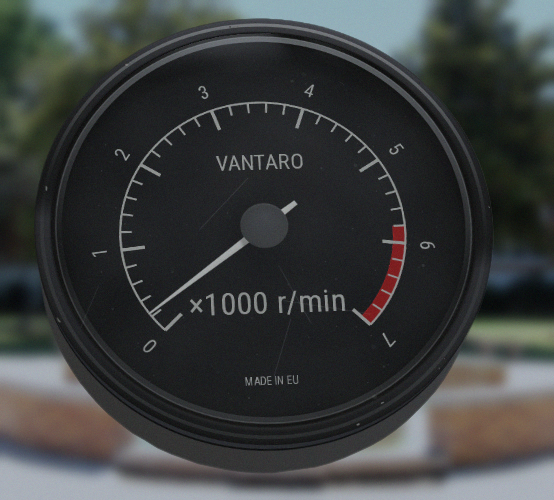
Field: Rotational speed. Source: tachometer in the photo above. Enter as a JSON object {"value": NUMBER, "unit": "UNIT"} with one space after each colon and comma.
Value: {"value": 200, "unit": "rpm"}
